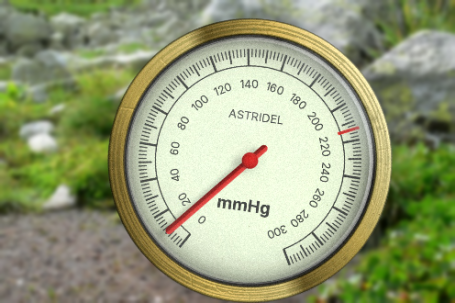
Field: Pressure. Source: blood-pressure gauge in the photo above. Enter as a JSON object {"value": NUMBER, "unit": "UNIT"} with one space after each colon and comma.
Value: {"value": 10, "unit": "mmHg"}
